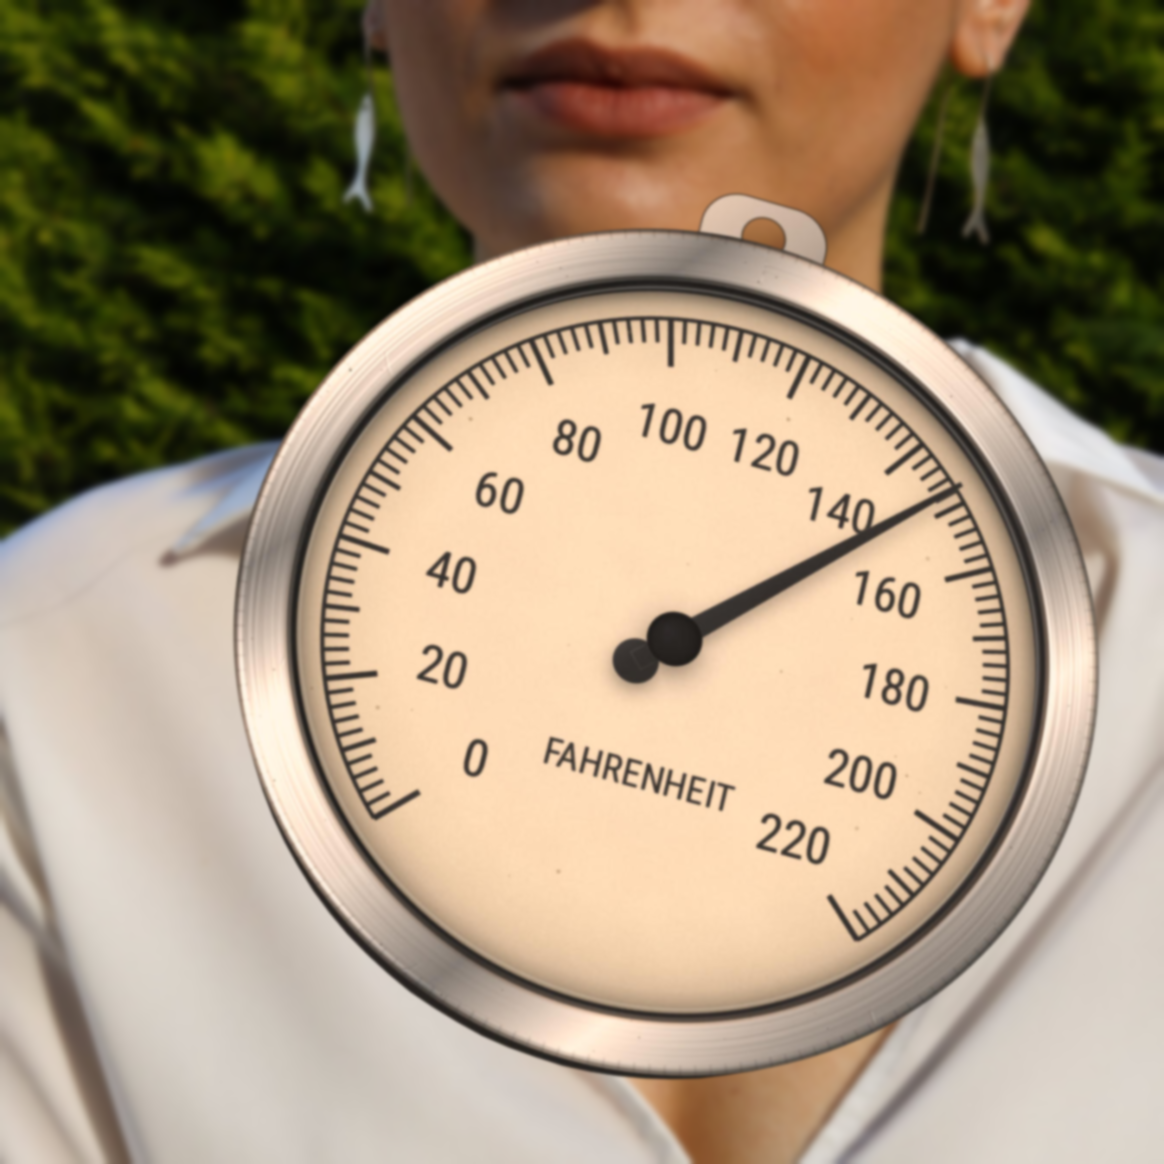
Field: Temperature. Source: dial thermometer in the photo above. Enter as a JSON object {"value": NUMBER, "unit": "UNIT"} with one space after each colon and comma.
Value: {"value": 148, "unit": "°F"}
